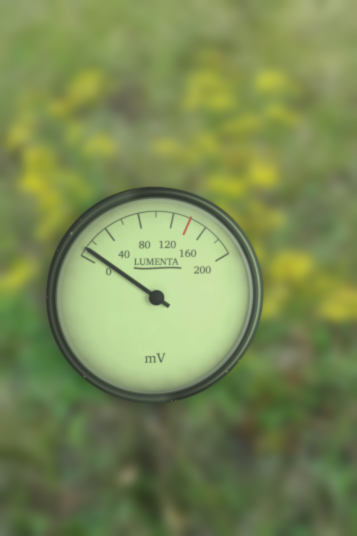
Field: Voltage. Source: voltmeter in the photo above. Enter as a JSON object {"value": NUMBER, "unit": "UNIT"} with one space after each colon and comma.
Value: {"value": 10, "unit": "mV"}
